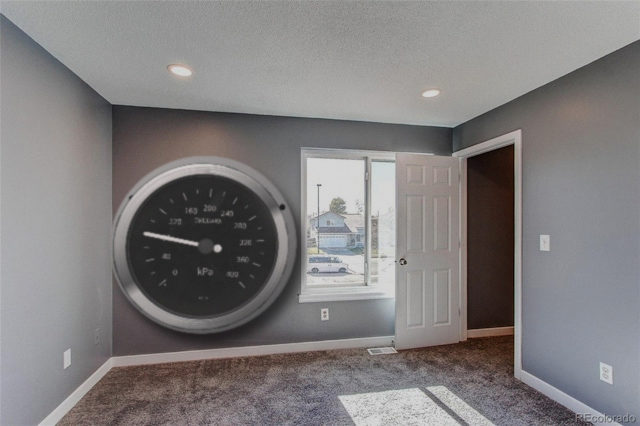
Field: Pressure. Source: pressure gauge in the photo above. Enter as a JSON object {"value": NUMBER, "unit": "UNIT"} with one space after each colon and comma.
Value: {"value": 80, "unit": "kPa"}
